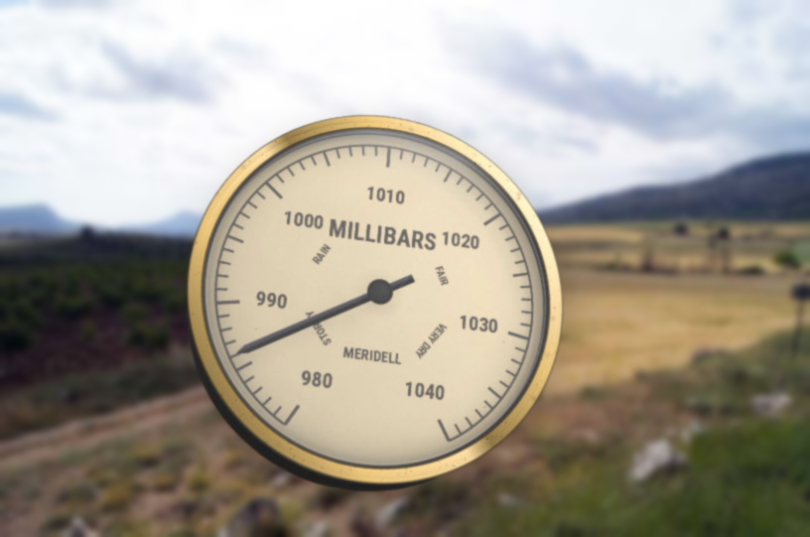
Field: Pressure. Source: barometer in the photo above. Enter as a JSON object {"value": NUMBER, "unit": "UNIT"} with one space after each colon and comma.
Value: {"value": 986, "unit": "mbar"}
